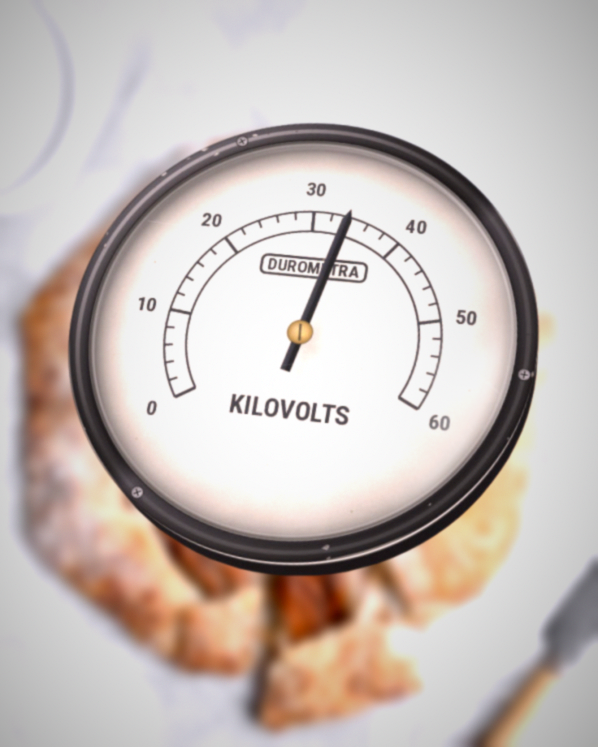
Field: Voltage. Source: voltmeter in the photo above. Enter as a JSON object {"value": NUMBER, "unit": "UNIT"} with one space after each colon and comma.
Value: {"value": 34, "unit": "kV"}
